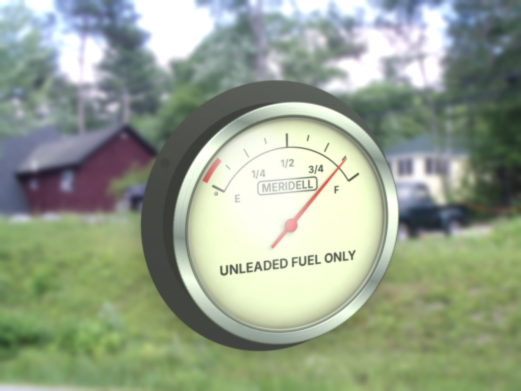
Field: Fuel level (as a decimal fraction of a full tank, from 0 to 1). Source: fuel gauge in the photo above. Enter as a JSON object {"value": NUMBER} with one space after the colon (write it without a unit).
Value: {"value": 0.875}
